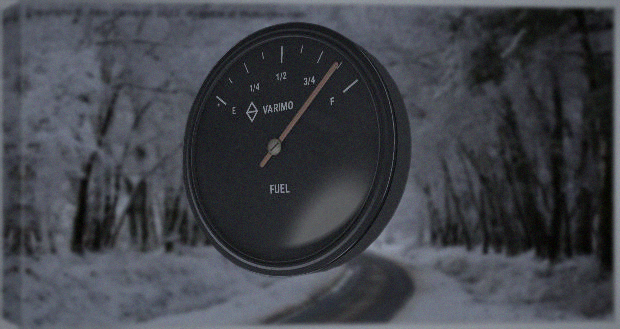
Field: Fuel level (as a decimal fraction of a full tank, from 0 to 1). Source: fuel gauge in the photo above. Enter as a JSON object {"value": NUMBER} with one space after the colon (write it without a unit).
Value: {"value": 0.875}
